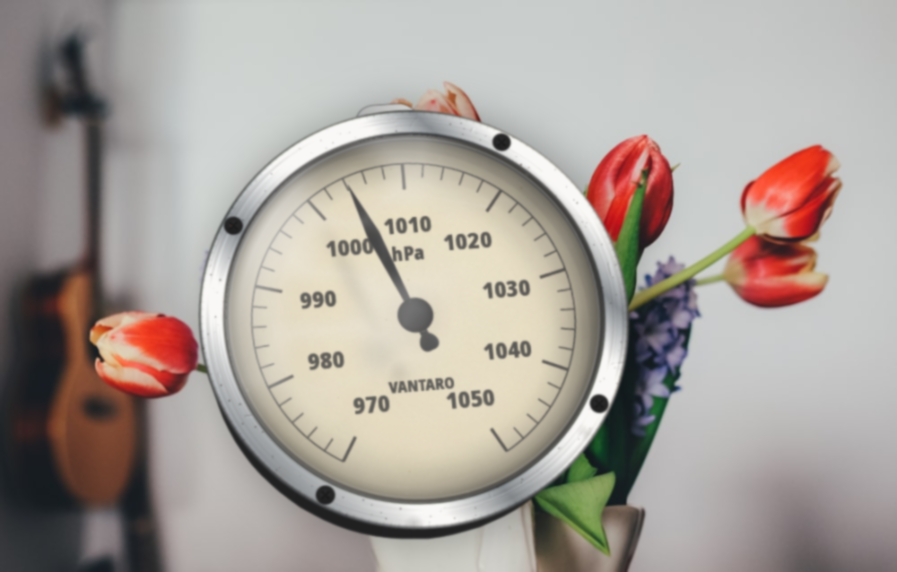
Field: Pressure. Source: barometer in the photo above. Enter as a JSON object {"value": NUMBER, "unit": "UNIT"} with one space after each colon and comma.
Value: {"value": 1004, "unit": "hPa"}
